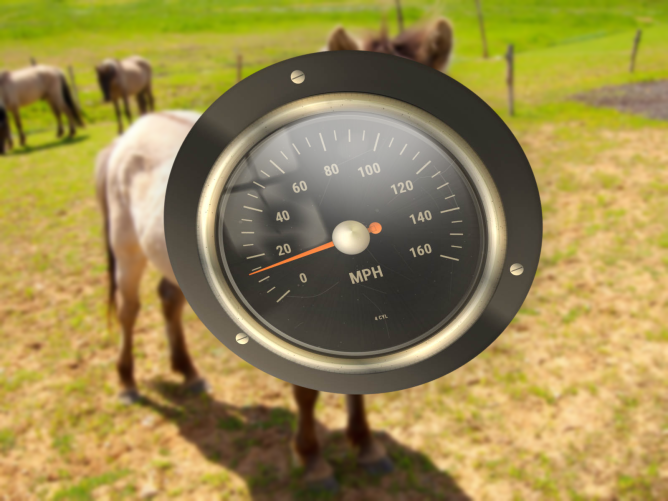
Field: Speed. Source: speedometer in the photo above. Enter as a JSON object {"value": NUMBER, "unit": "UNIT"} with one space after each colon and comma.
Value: {"value": 15, "unit": "mph"}
